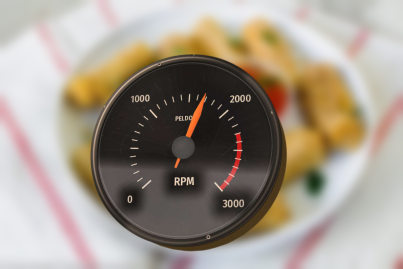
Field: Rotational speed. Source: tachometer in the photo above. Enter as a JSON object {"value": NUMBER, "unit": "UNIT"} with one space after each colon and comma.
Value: {"value": 1700, "unit": "rpm"}
